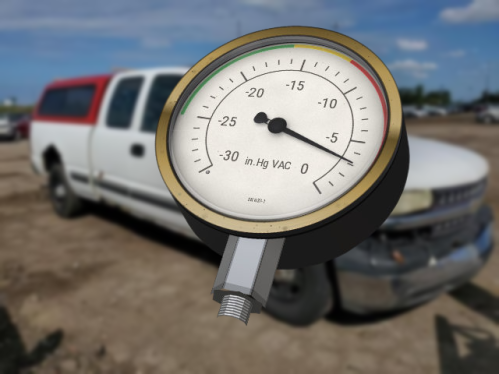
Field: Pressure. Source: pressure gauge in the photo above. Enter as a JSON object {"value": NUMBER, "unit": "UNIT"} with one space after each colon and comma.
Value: {"value": -3, "unit": "inHg"}
